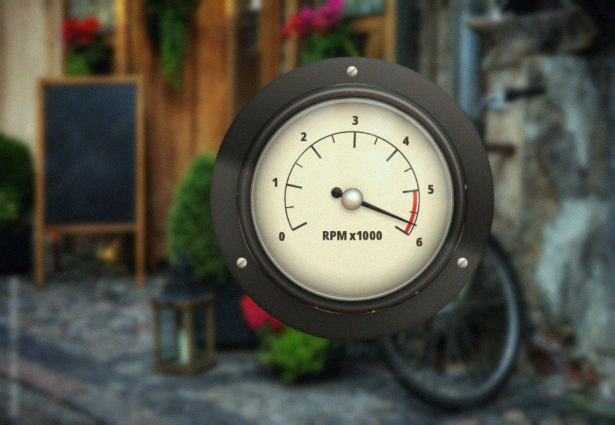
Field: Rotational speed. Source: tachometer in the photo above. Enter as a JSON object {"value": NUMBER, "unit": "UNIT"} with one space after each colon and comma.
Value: {"value": 5750, "unit": "rpm"}
